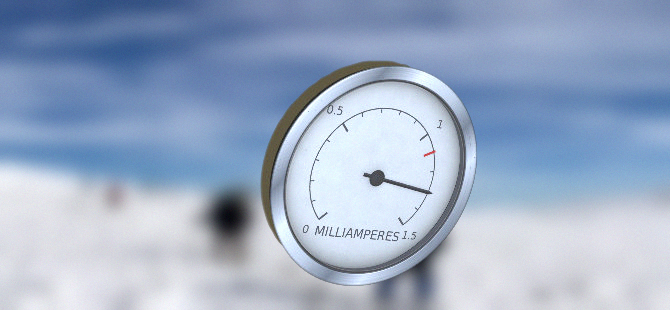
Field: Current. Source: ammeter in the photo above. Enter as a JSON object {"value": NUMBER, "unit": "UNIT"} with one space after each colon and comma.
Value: {"value": 1.3, "unit": "mA"}
